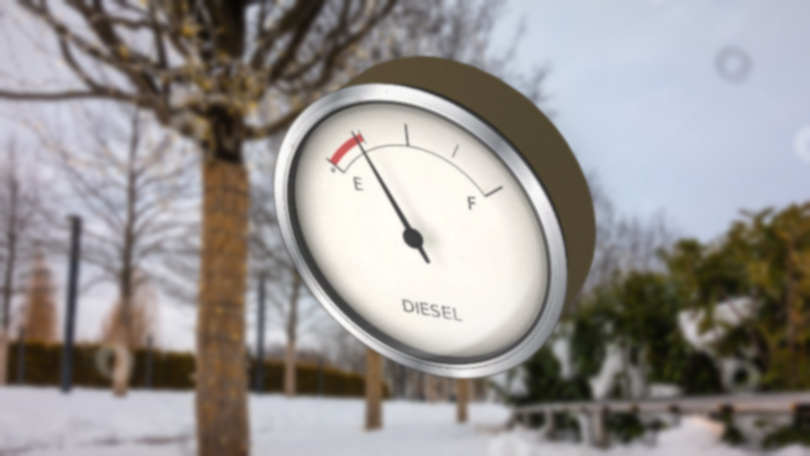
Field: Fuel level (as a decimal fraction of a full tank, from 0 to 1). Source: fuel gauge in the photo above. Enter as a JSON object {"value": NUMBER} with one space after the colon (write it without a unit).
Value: {"value": 0.25}
